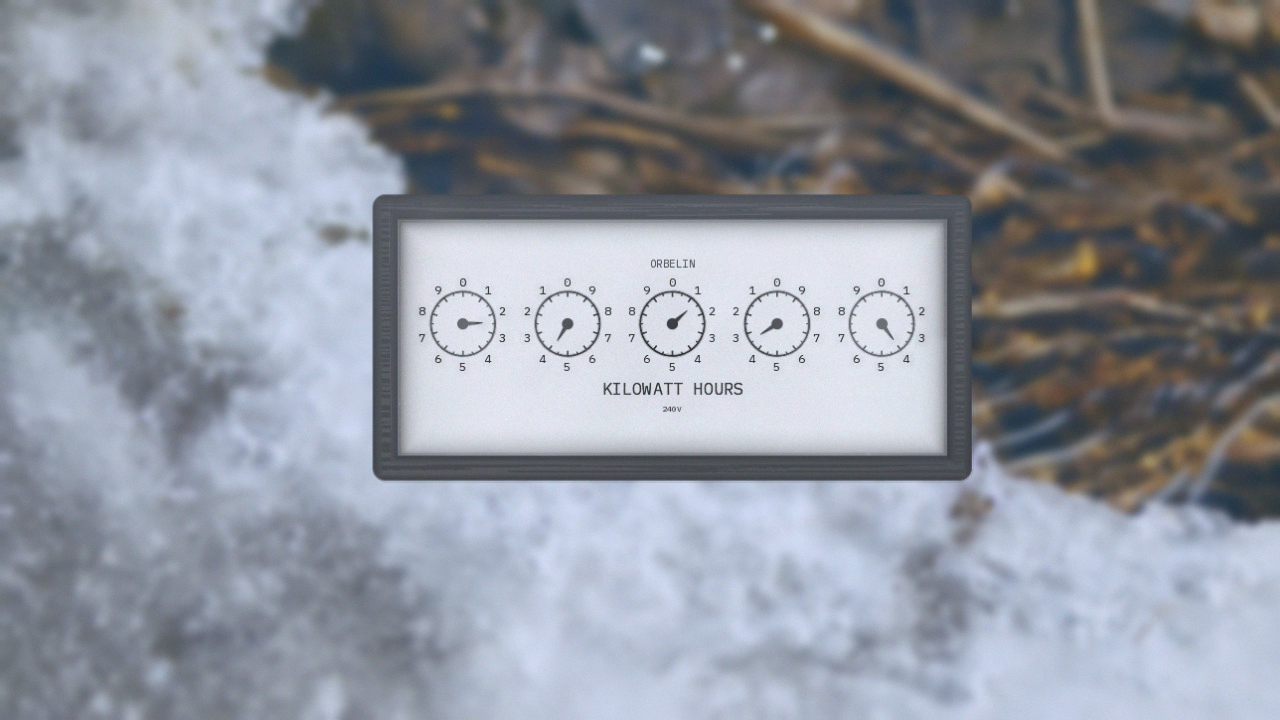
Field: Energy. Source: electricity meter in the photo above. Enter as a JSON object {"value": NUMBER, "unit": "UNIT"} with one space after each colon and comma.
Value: {"value": 24134, "unit": "kWh"}
